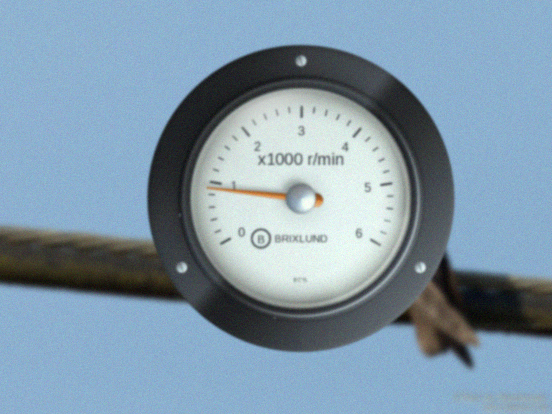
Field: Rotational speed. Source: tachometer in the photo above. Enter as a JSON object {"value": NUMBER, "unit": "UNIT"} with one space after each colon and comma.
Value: {"value": 900, "unit": "rpm"}
